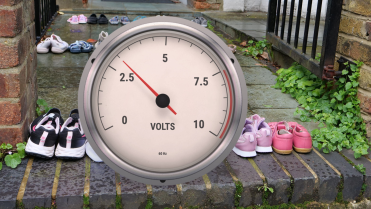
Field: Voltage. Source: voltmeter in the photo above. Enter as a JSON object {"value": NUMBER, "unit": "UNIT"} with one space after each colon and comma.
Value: {"value": 3, "unit": "V"}
